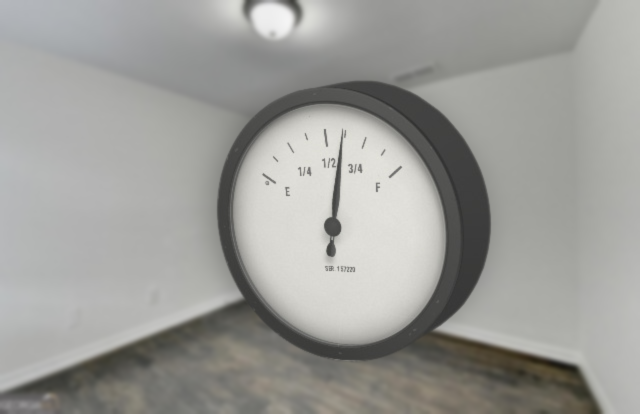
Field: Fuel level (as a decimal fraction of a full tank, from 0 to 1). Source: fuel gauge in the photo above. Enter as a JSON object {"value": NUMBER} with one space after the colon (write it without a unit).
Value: {"value": 0.625}
